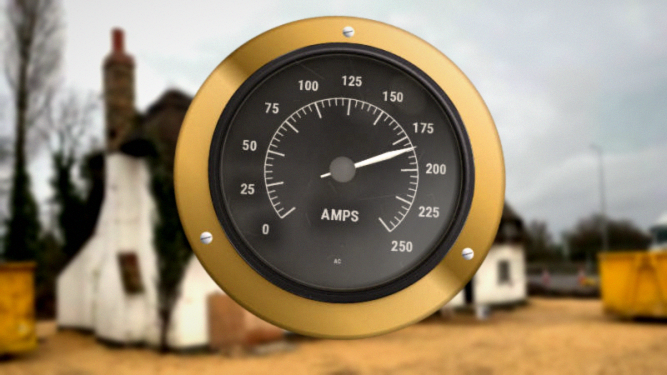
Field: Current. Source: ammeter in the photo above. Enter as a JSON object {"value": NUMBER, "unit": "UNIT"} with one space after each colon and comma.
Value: {"value": 185, "unit": "A"}
